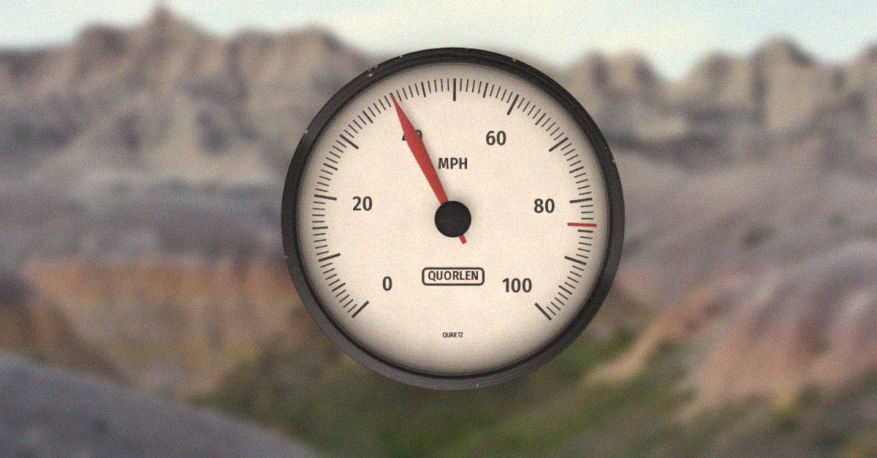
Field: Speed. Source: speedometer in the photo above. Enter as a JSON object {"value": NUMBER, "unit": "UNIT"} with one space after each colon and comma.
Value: {"value": 40, "unit": "mph"}
